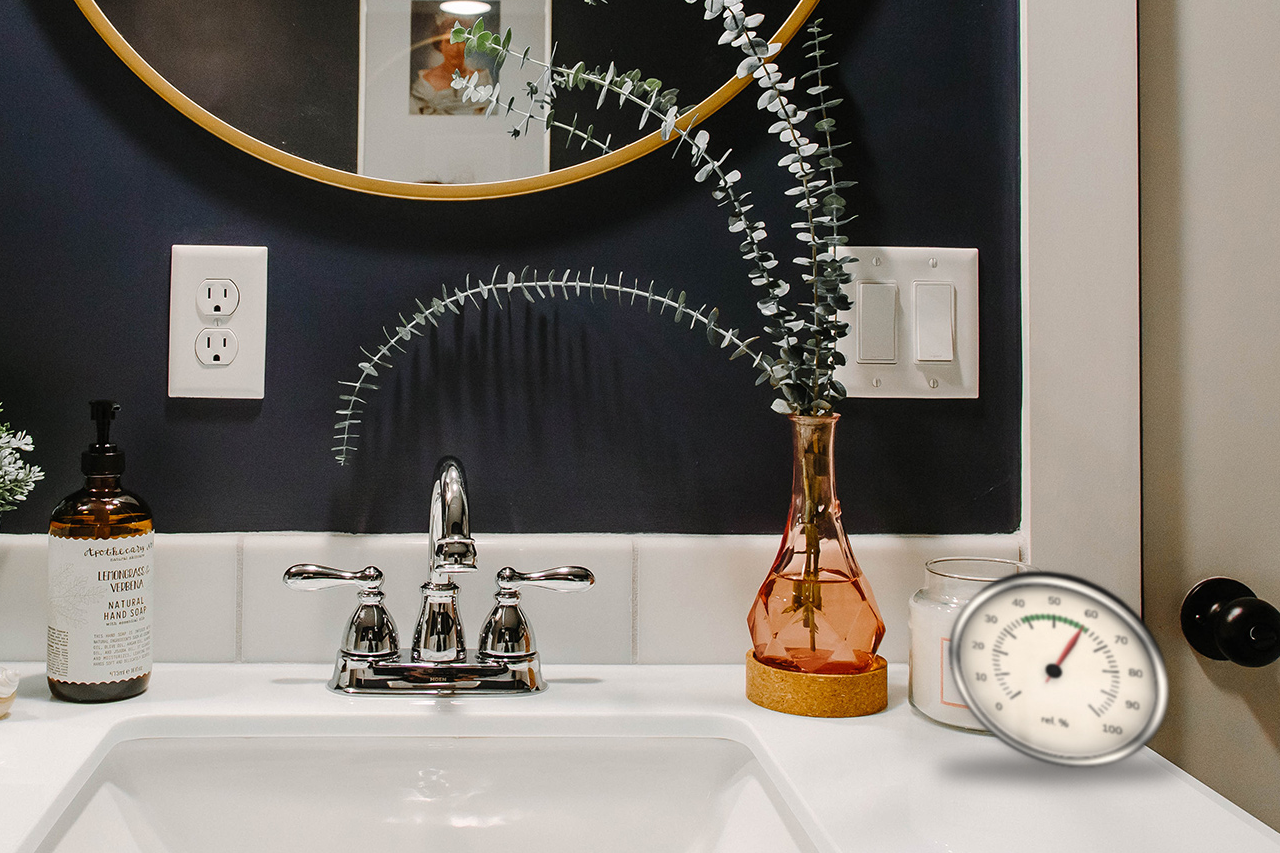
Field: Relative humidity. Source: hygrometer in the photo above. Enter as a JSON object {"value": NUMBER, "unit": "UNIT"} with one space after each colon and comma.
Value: {"value": 60, "unit": "%"}
